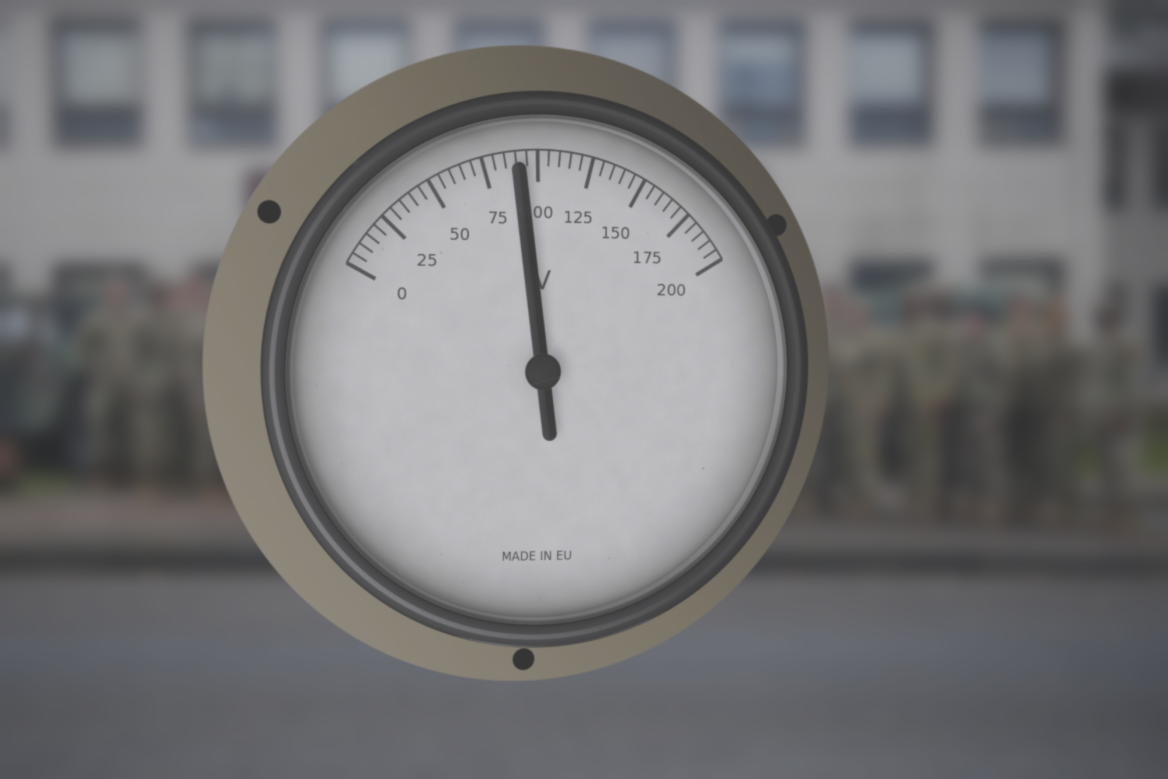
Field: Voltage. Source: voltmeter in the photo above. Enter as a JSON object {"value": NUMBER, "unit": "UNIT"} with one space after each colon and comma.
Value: {"value": 90, "unit": "V"}
